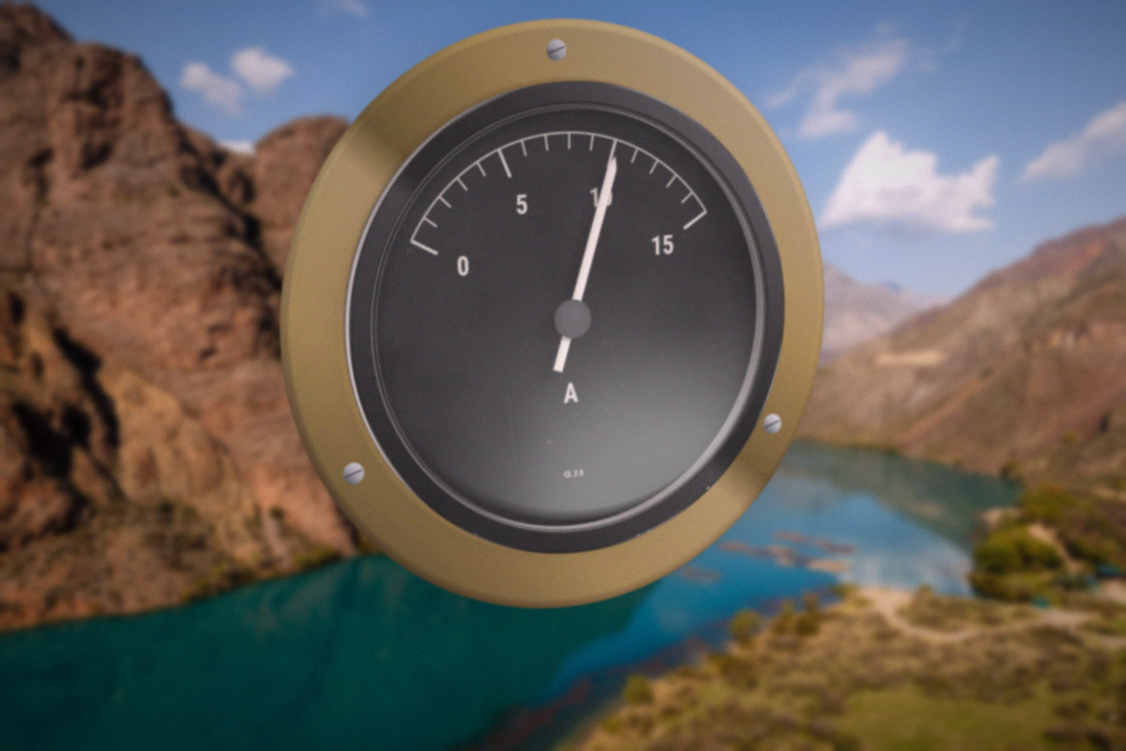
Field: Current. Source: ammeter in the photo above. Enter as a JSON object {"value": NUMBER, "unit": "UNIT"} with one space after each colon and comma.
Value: {"value": 10, "unit": "A"}
